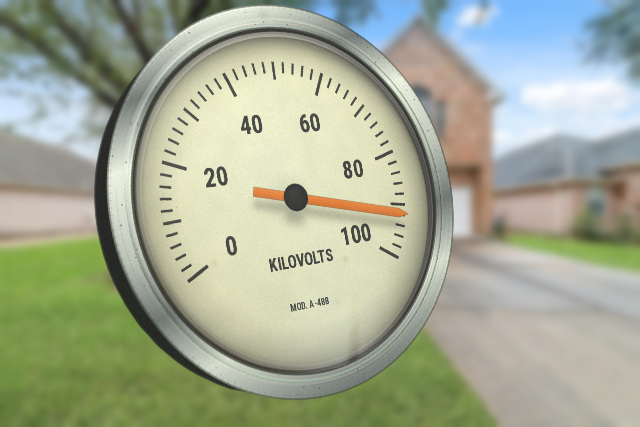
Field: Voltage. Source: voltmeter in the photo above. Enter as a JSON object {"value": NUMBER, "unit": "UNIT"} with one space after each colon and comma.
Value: {"value": 92, "unit": "kV"}
